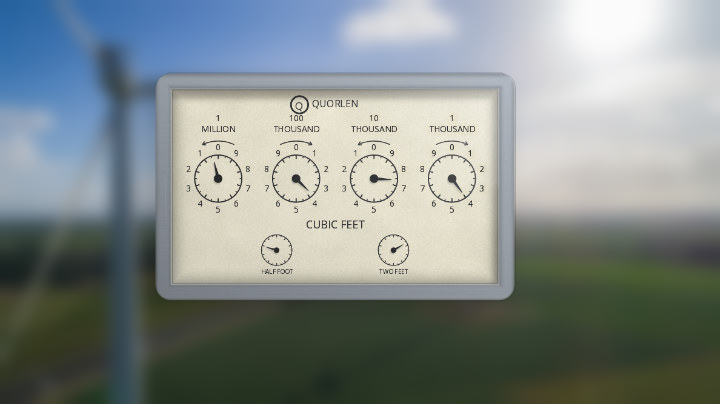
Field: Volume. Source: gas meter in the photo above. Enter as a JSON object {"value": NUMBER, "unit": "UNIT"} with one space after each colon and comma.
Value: {"value": 37400, "unit": "ft³"}
